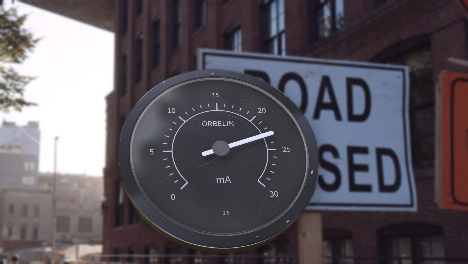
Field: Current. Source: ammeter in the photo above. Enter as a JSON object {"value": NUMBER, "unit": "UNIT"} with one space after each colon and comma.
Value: {"value": 23, "unit": "mA"}
